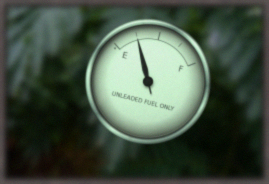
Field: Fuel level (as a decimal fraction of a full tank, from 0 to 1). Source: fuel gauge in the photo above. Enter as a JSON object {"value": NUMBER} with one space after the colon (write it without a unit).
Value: {"value": 0.25}
